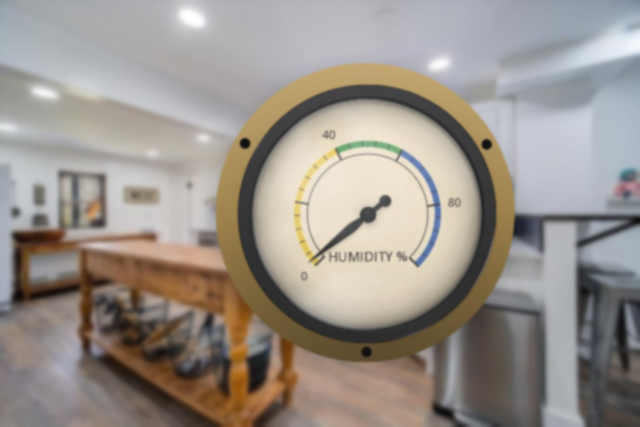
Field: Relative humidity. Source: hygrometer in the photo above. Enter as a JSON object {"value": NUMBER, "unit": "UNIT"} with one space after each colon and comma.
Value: {"value": 2, "unit": "%"}
